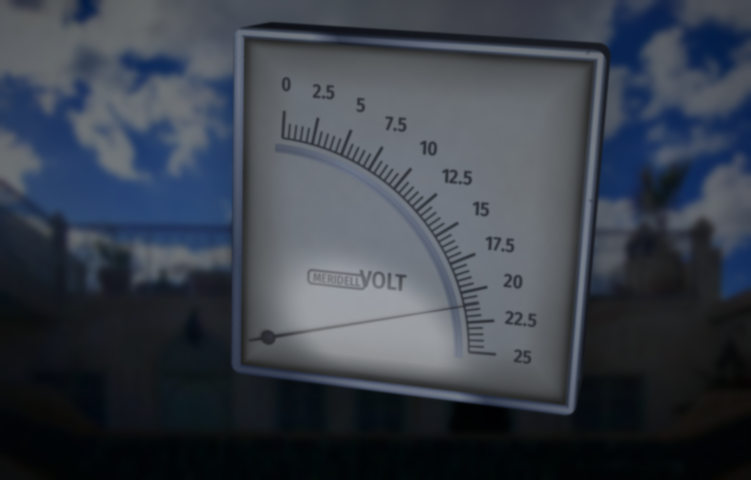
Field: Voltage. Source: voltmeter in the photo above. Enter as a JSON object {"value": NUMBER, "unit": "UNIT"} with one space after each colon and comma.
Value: {"value": 21, "unit": "V"}
